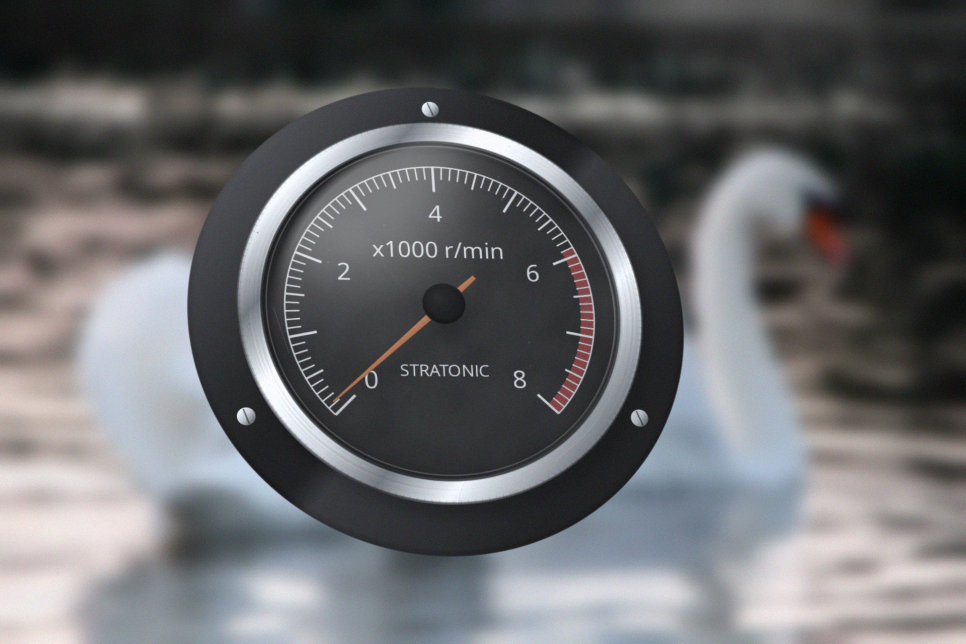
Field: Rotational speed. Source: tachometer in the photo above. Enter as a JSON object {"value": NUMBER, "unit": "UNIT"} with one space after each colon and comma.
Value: {"value": 100, "unit": "rpm"}
